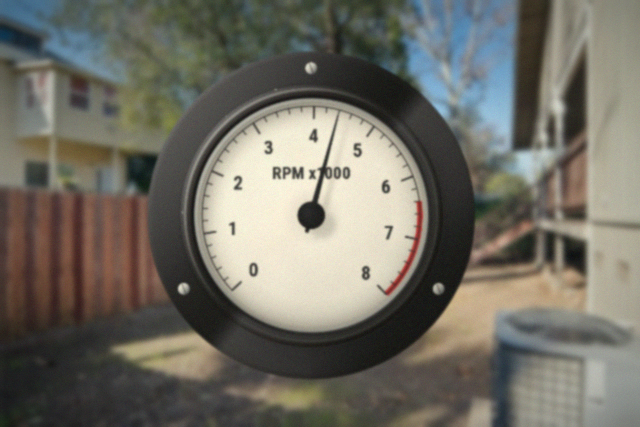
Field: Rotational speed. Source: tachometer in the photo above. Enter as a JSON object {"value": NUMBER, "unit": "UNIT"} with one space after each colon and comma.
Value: {"value": 4400, "unit": "rpm"}
